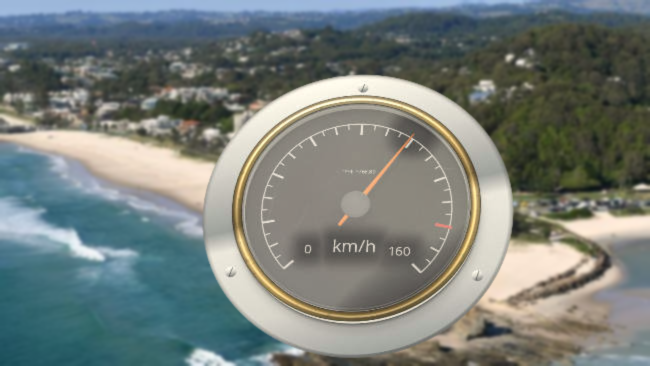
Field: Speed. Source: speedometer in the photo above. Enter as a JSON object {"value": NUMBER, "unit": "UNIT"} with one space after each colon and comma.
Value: {"value": 100, "unit": "km/h"}
